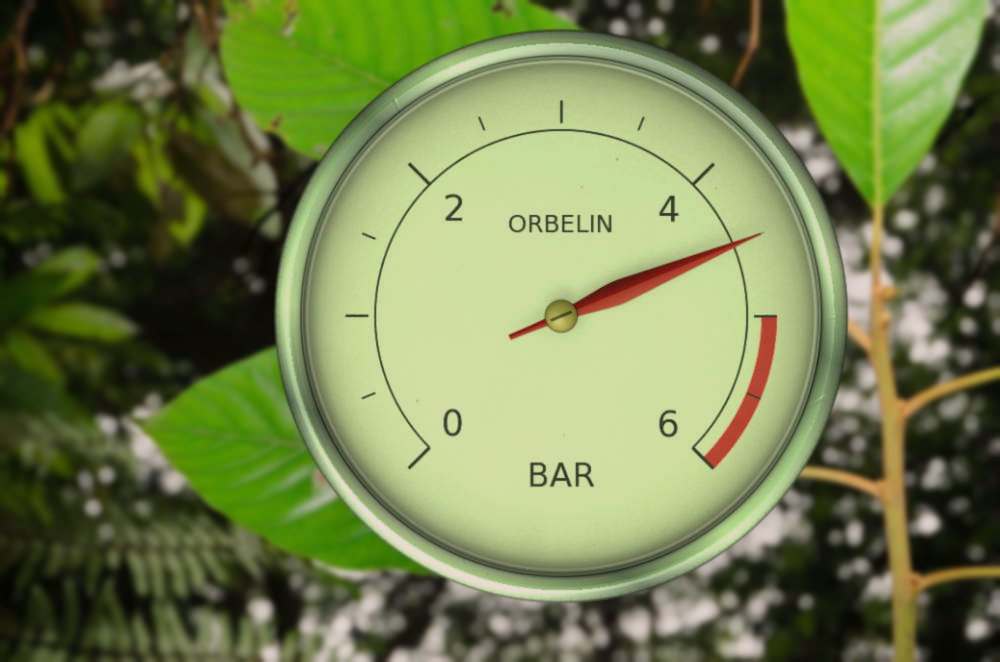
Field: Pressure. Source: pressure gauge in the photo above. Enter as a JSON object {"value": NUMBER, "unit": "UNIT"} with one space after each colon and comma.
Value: {"value": 4.5, "unit": "bar"}
